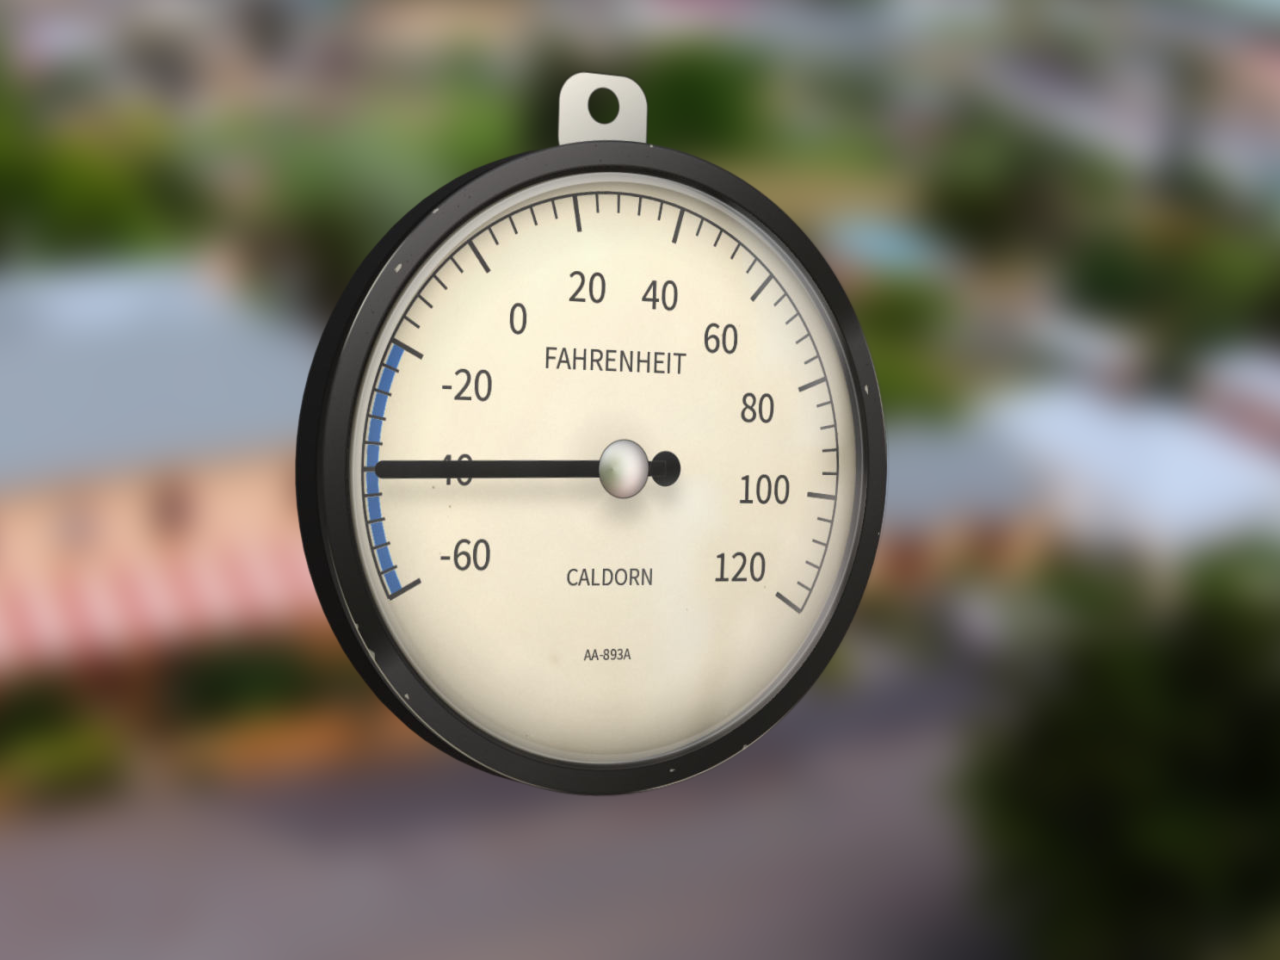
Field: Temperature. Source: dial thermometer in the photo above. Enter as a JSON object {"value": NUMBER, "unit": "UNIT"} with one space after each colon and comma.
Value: {"value": -40, "unit": "°F"}
